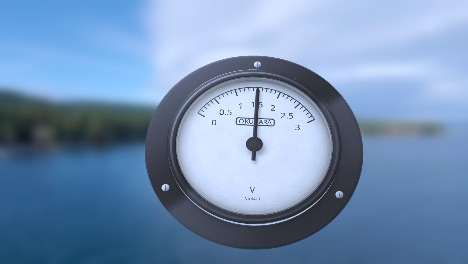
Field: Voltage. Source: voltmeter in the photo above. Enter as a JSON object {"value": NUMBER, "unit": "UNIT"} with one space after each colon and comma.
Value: {"value": 1.5, "unit": "V"}
